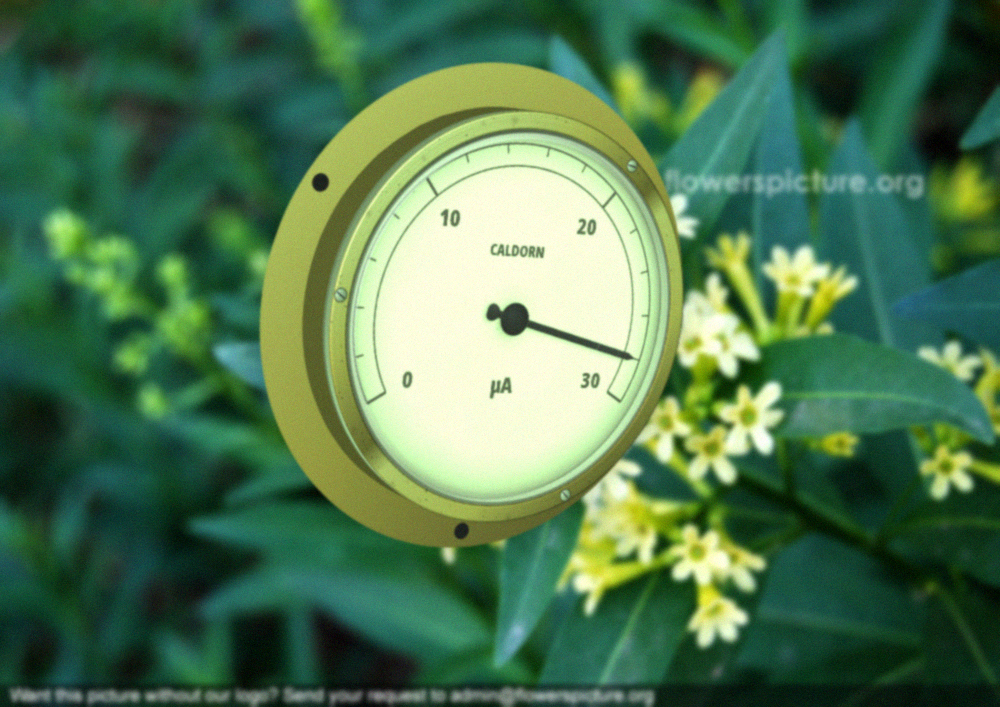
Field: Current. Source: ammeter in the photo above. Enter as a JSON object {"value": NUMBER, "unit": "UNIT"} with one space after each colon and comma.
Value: {"value": 28, "unit": "µA"}
